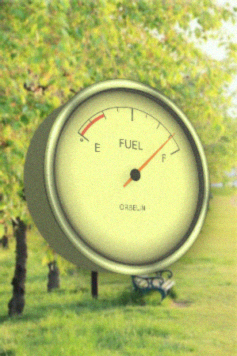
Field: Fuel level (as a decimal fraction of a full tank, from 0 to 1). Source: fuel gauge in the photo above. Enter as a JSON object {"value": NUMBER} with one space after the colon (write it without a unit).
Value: {"value": 0.875}
